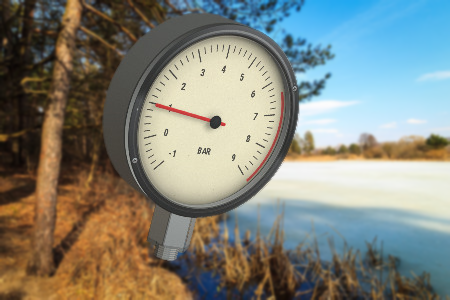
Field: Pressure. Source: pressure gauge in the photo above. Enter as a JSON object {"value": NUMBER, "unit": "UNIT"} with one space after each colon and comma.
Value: {"value": 1, "unit": "bar"}
